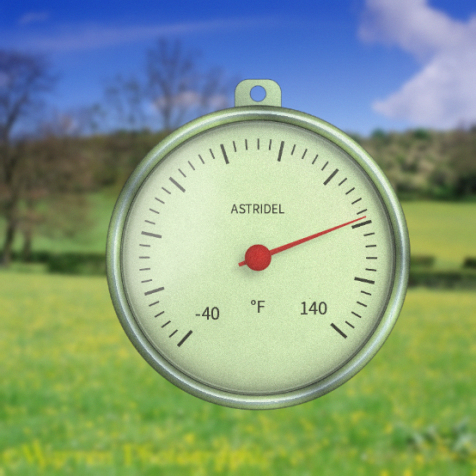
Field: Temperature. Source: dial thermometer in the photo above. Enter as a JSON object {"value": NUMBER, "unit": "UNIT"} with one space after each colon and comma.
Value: {"value": 98, "unit": "°F"}
